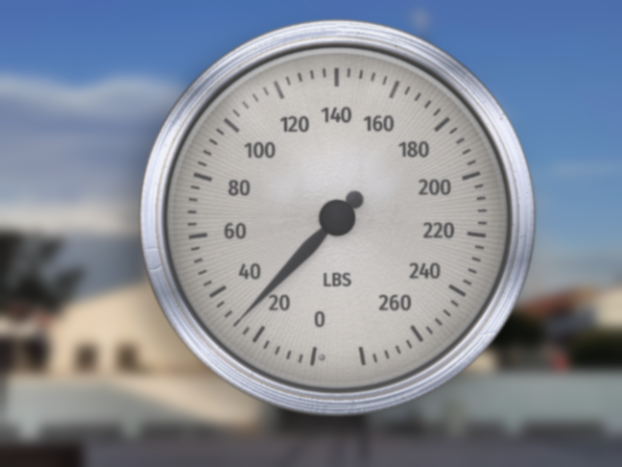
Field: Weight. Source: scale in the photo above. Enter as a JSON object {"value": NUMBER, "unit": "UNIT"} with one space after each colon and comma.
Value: {"value": 28, "unit": "lb"}
